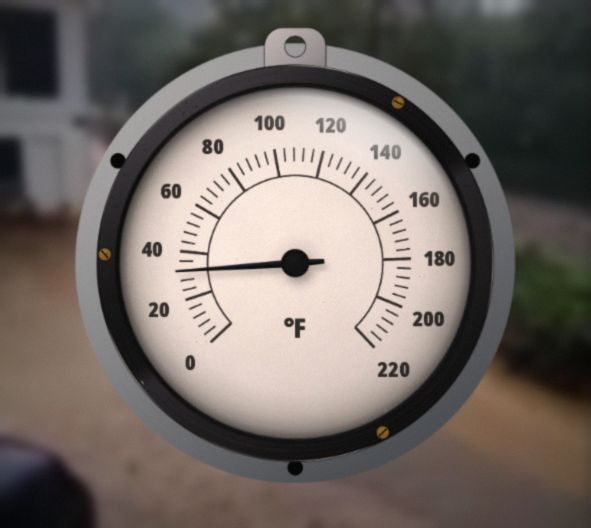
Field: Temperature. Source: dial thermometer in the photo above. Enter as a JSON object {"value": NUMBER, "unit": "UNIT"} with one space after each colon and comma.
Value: {"value": 32, "unit": "°F"}
